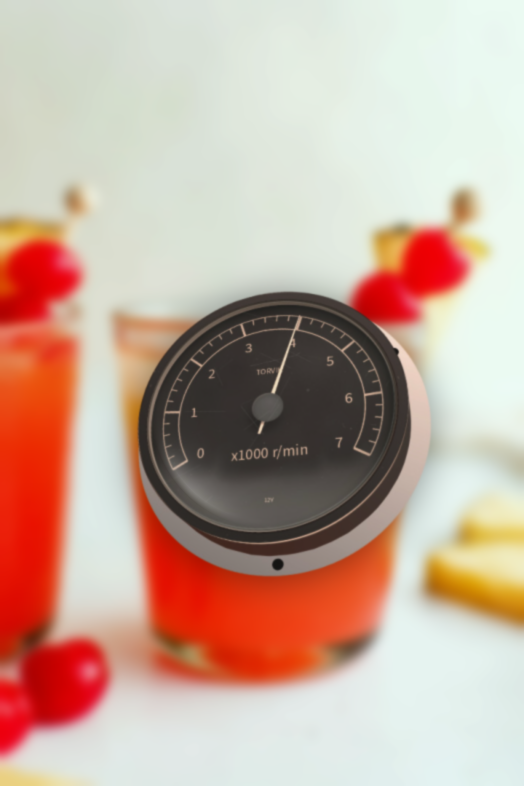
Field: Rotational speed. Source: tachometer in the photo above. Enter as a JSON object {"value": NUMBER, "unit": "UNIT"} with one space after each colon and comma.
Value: {"value": 4000, "unit": "rpm"}
